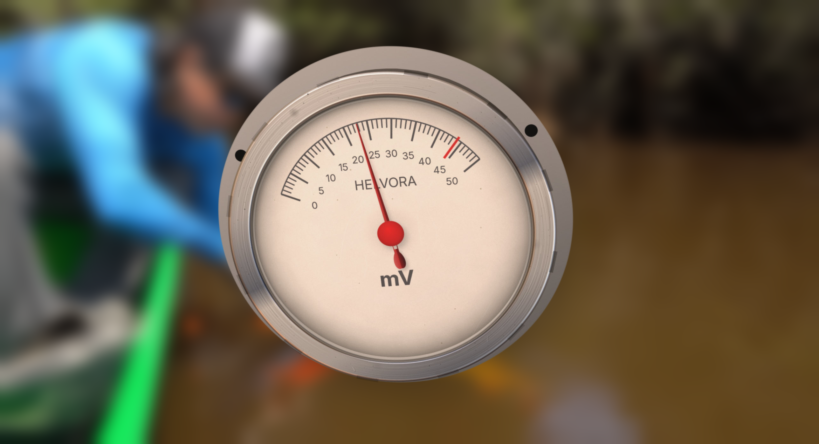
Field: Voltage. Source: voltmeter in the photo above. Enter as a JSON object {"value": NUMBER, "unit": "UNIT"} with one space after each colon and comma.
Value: {"value": 23, "unit": "mV"}
